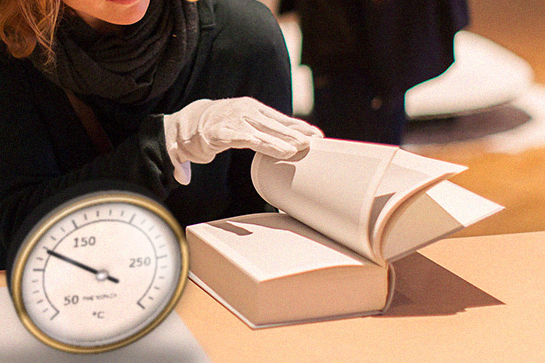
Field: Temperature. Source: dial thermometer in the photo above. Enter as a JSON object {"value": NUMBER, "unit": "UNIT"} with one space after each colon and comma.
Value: {"value": 120, "unit": "°C"}
